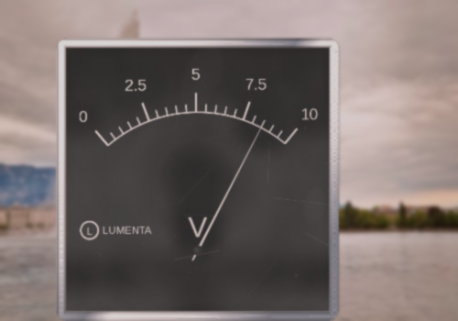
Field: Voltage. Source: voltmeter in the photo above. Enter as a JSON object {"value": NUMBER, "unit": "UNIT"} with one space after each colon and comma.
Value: {"value": 8.5, "unit": "V"}
